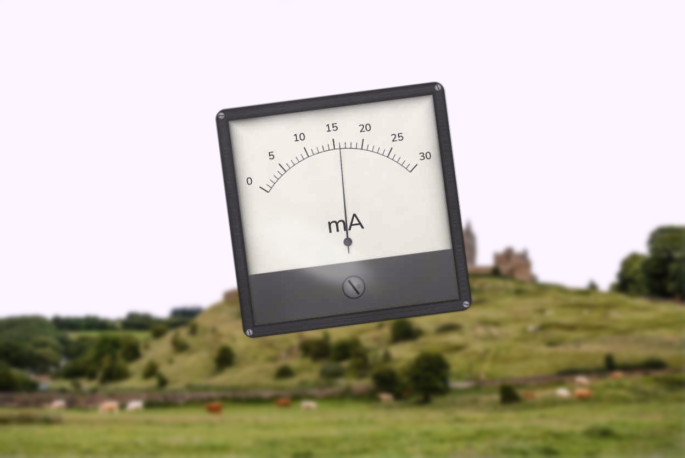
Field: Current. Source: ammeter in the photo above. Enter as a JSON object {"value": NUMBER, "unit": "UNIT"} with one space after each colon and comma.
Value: {"value": 16, "unit": "mA"}
